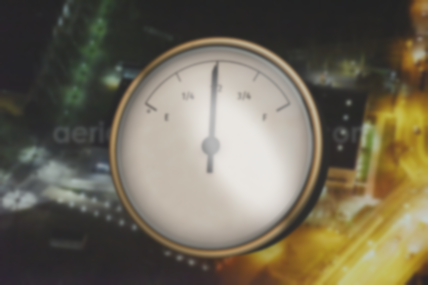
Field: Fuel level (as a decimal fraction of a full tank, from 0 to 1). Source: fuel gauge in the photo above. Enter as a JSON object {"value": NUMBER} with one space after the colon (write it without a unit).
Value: {"value": 0.5}
